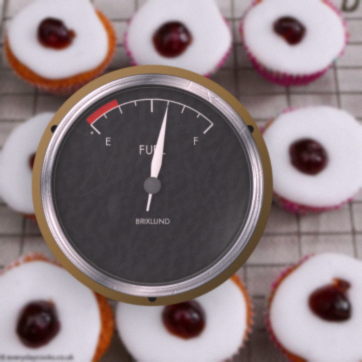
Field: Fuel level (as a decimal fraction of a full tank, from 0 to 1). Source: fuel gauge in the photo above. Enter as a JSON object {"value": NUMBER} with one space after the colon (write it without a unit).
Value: {"value": 0.625}
